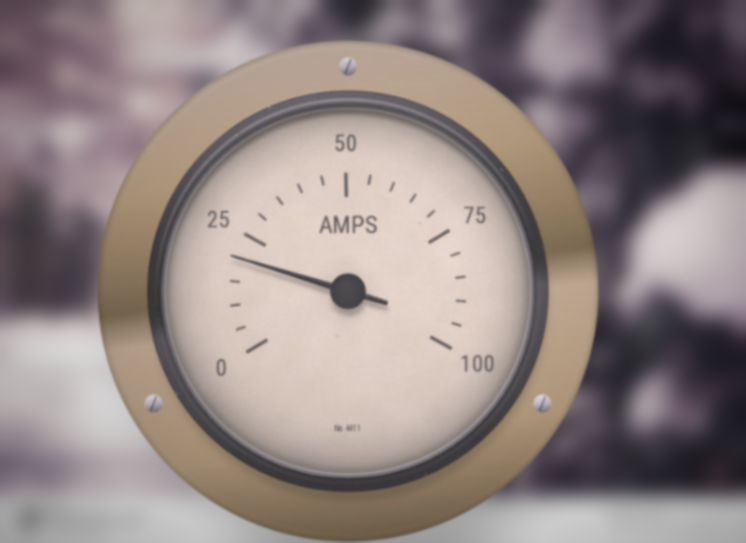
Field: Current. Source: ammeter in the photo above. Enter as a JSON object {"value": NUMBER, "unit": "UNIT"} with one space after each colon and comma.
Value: {"value": 20, "unit": "A"}
